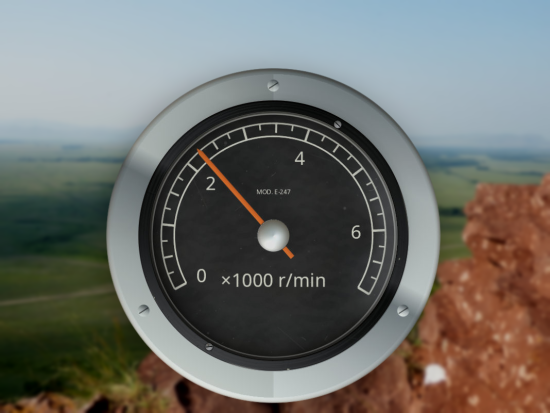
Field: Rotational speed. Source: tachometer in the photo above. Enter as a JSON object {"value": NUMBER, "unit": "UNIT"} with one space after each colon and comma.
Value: {"value": 2250, "unit": "rpm"}
